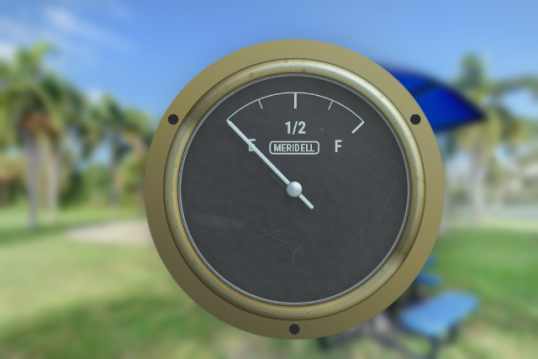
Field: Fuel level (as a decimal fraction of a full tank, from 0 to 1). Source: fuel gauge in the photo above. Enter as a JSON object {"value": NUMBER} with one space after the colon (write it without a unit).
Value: {"value": 0}
